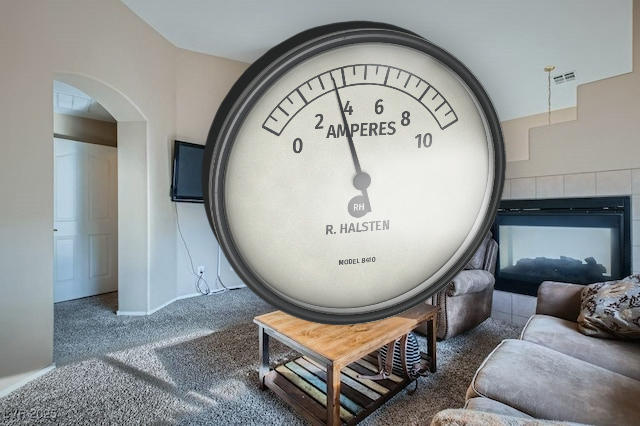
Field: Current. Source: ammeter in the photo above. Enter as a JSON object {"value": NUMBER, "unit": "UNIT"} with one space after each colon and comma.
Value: {"value": 3.5, "unit": "A"}
